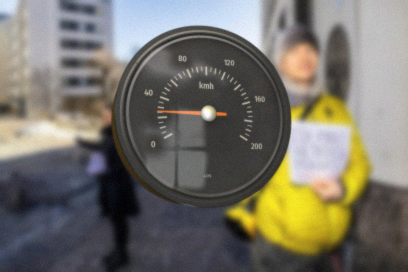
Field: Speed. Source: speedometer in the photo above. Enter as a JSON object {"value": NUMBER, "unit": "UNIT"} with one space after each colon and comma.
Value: {"value": 25, "unit": "km/h"}
